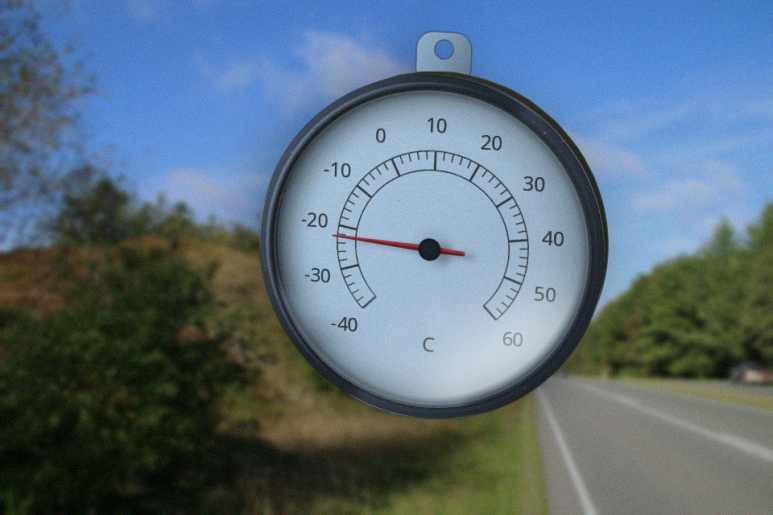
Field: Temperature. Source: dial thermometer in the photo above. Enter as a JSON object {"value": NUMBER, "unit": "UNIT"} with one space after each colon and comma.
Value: {"value": -22, "unit": "°C"}
